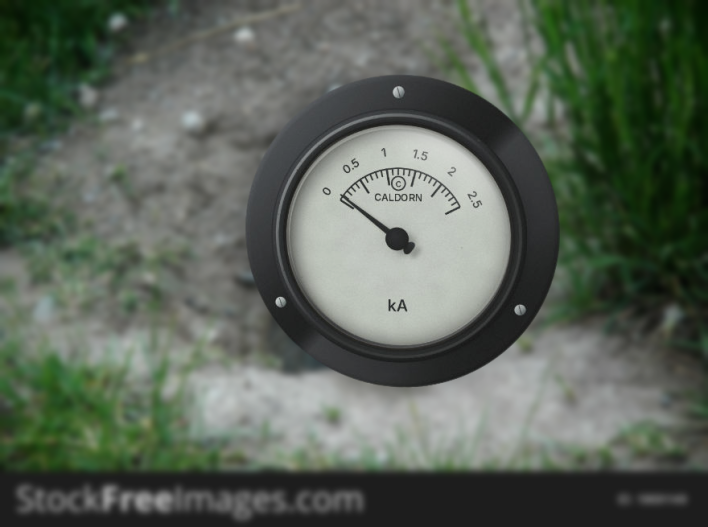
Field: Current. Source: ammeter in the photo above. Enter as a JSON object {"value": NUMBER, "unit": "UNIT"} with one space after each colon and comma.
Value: {"value": 0.1, "unit": "kA"}
